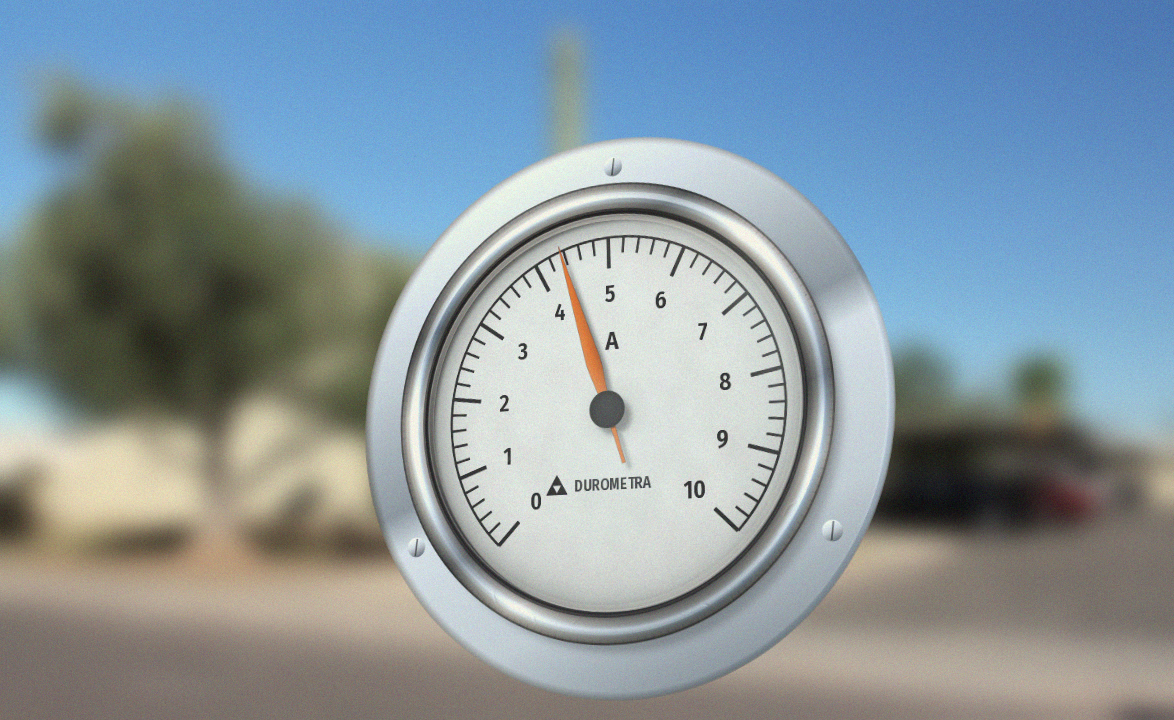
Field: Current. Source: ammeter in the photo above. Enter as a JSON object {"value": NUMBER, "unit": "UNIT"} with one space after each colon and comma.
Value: {"value": 4.4, "unit": "A"}
